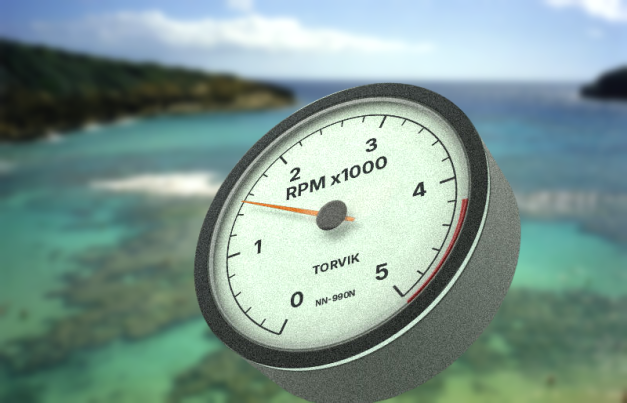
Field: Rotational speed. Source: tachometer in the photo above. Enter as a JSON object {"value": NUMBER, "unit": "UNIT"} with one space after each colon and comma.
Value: {"value": 1500, "unit": "rpm"}
